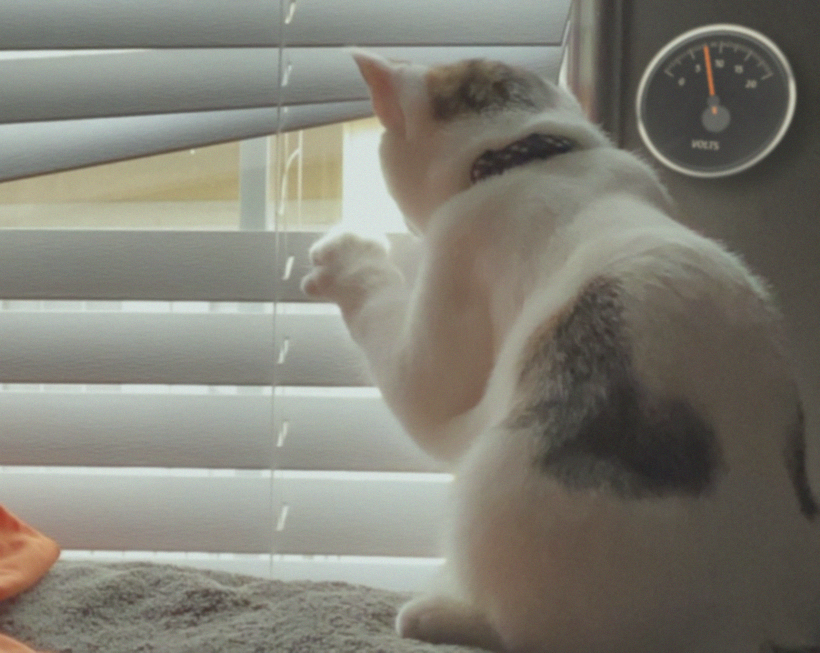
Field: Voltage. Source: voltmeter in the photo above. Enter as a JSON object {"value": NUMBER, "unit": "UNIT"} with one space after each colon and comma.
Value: {"value": 7.5, "unit": "V"}
